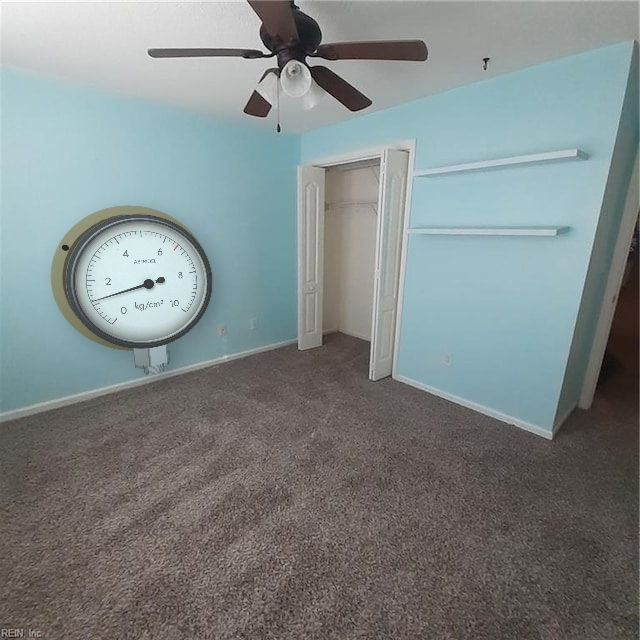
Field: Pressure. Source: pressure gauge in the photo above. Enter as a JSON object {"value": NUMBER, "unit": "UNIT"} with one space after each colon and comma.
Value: {"value": 1.2, "unit": "kg/cm²"}
